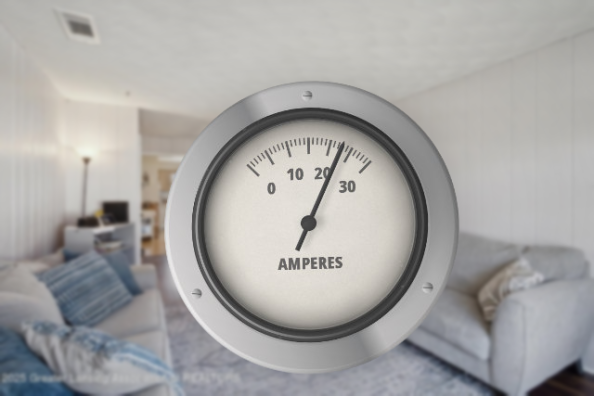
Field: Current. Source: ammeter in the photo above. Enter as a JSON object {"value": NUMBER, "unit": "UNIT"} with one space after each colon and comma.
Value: {"value": 23, "unit": "A"}
